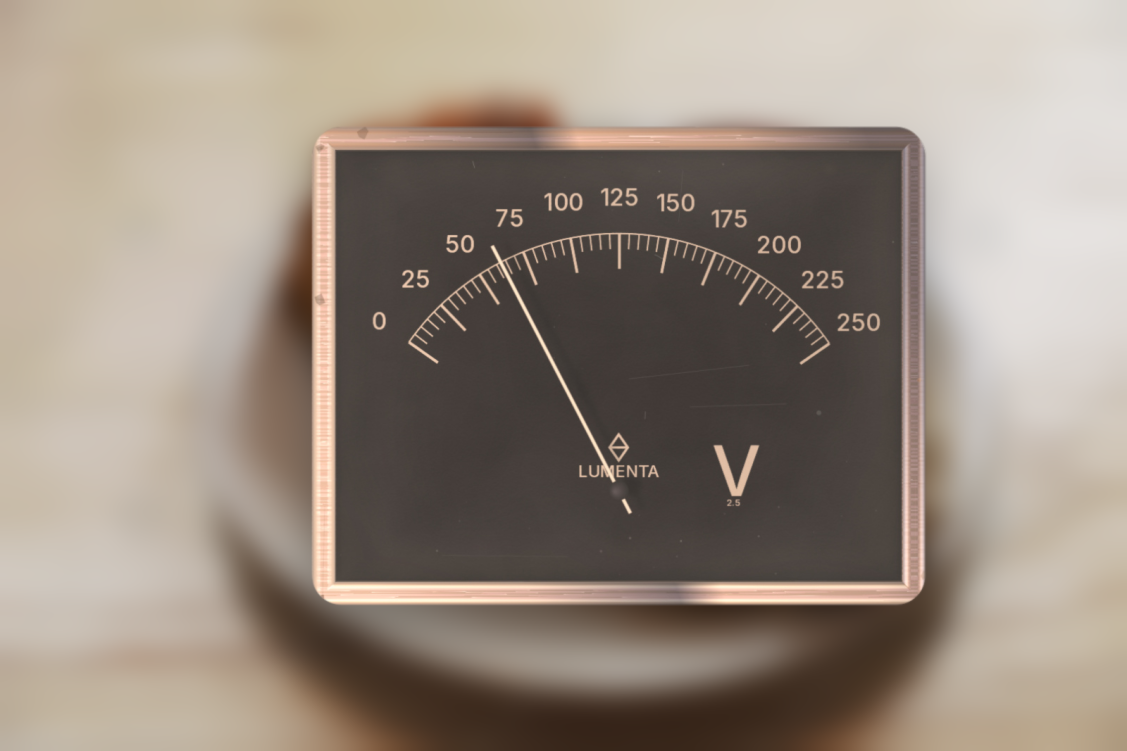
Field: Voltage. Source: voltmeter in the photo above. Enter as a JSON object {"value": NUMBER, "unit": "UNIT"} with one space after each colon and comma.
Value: {"value": 62.5, "unit": "V"}
